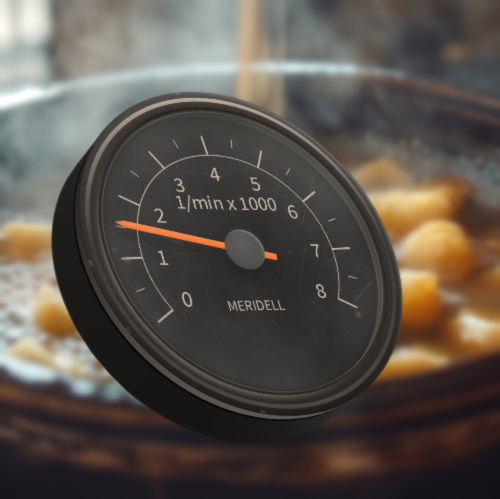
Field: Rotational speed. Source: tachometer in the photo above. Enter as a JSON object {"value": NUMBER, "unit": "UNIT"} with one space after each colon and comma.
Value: {"value": 1500, "unit": "rpm"}
